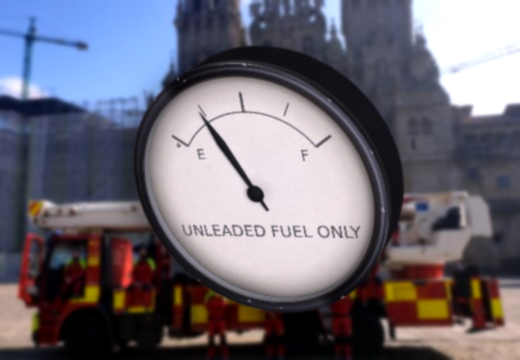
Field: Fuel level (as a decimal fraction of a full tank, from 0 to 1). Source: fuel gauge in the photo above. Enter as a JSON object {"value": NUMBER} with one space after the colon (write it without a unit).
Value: {"value": 0.25}
